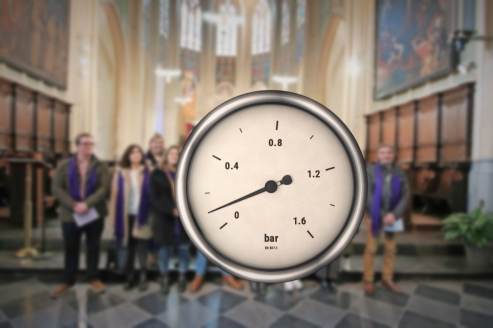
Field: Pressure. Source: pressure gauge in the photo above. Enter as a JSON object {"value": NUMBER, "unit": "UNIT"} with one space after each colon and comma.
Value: {"value": 0.1, "unit": "bar"}
